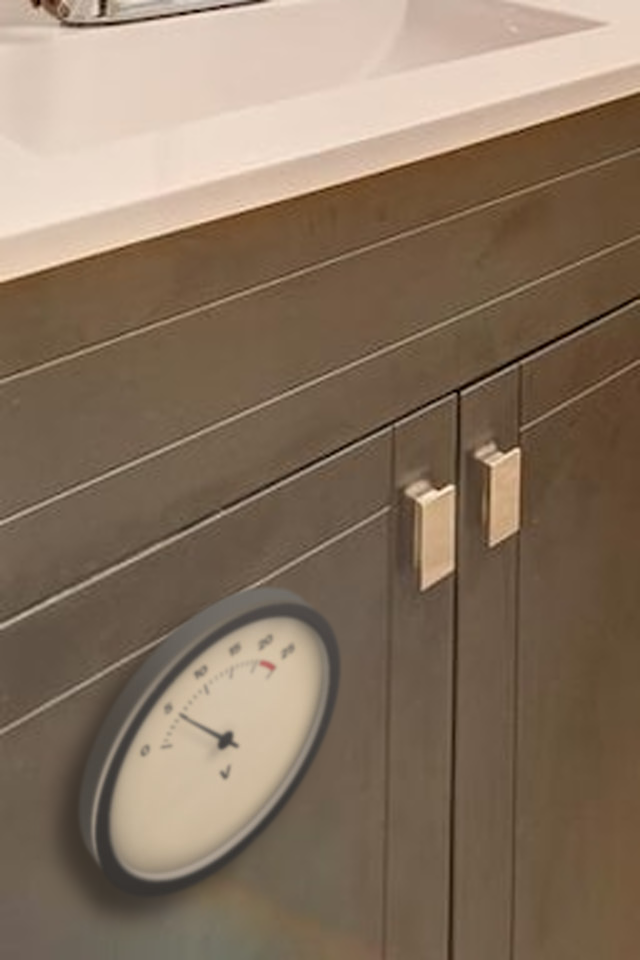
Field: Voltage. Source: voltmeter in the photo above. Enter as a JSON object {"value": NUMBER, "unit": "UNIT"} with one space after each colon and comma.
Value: {"value": 5, "unit": "V"}
